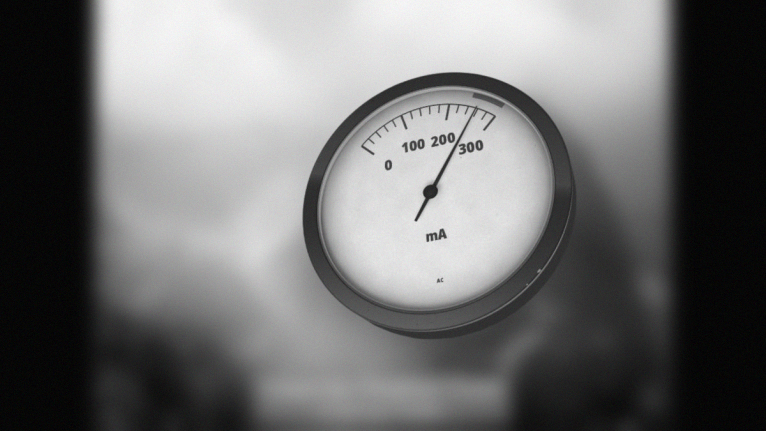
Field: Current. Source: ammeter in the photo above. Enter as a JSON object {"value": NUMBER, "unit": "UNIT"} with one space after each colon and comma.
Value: {"value": 260, "unit": "mA"}
